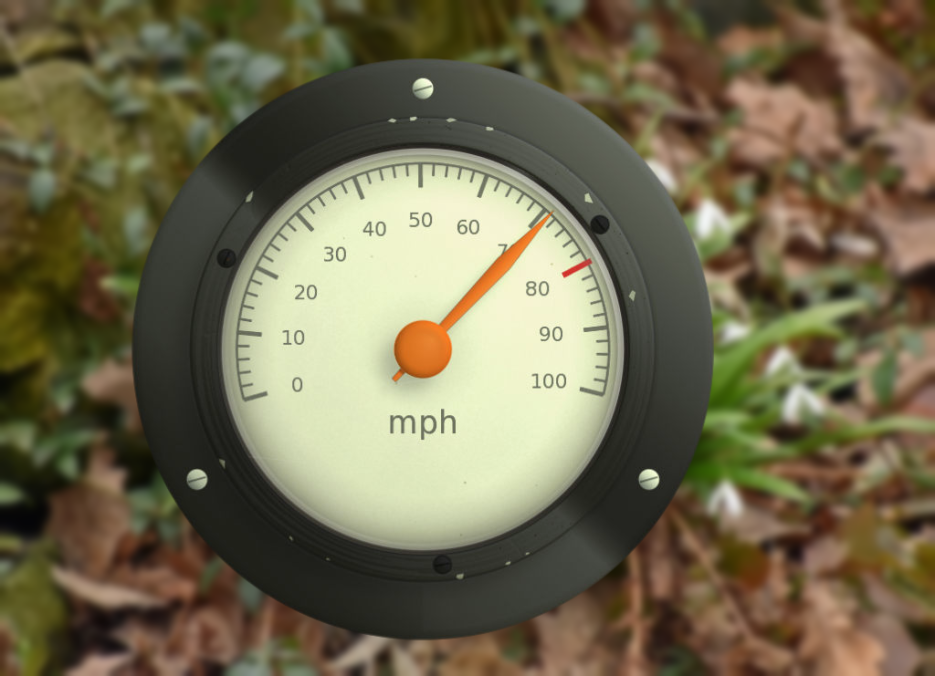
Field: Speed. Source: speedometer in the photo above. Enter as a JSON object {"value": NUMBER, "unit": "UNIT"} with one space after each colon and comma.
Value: {"value": 71, "unit": "mph"}
